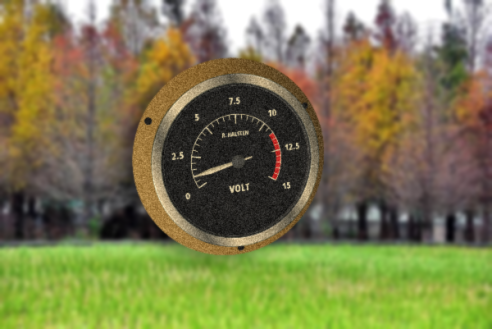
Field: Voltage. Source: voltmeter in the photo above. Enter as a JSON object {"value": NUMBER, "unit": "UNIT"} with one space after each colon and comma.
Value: {"value": 1, "unit": "V"}
